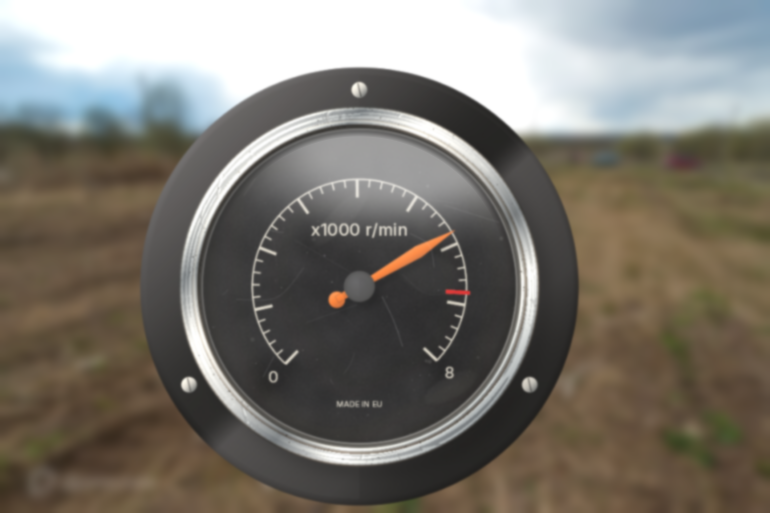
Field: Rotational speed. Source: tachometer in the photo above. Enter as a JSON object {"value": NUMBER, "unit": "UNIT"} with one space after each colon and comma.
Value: {"value": 5800, "unit": "rpm"}
